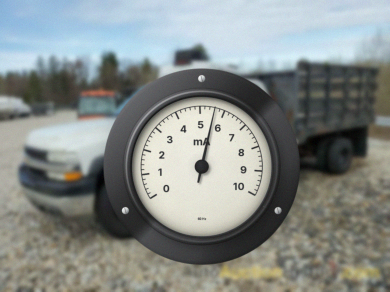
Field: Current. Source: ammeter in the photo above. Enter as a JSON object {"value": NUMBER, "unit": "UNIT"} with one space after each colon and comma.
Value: {"value": 5.6, "unit": "mA"}
